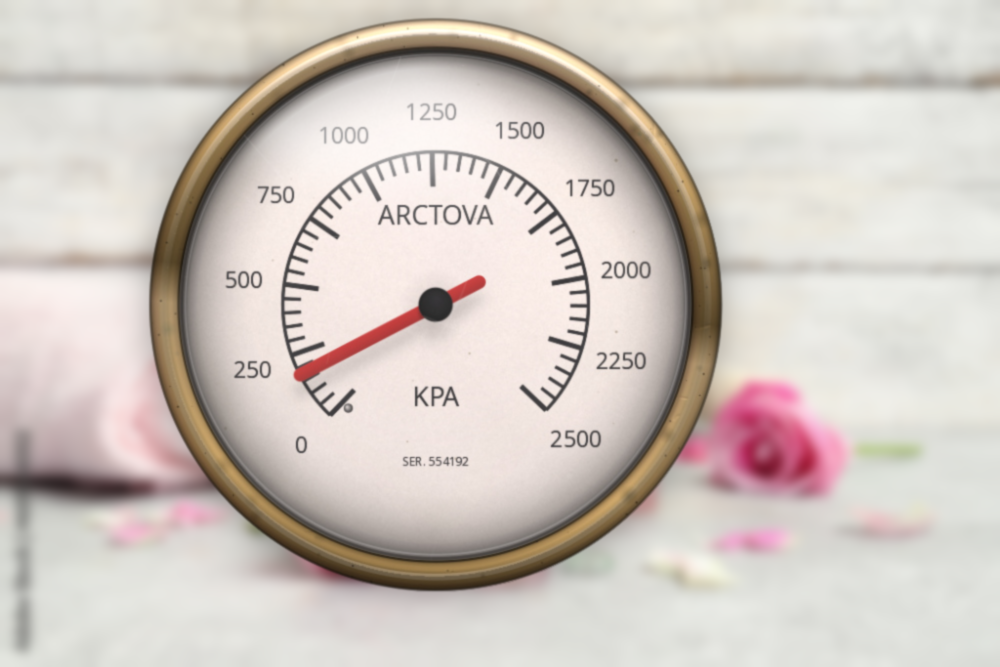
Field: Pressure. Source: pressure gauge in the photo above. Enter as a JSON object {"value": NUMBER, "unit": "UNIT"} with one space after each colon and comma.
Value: {"value": 175, "unit": "kPa"}
